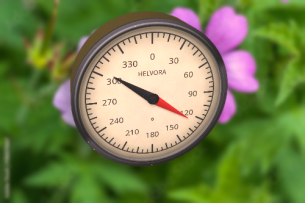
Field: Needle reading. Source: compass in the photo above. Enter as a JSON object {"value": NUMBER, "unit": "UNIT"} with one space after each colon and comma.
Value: {"value": 125, "unit": "°"}
